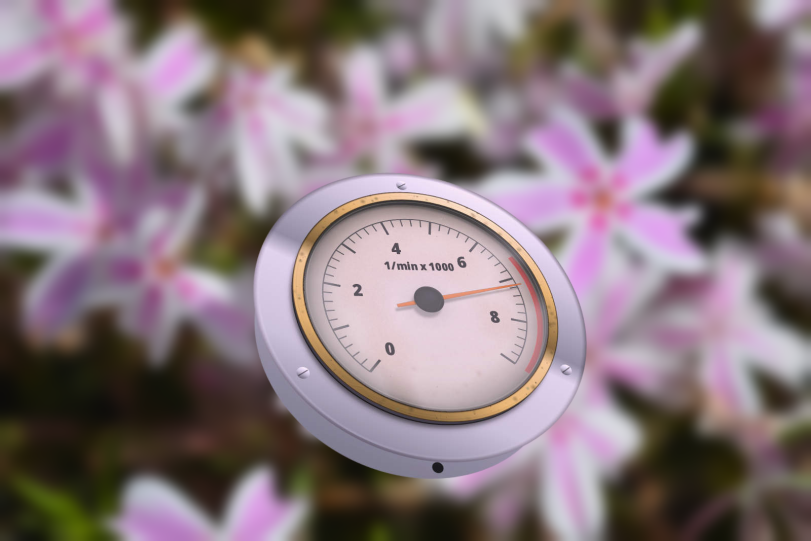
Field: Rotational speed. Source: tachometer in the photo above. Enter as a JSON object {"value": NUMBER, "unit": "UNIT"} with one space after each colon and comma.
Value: {"value": 7200, "unit": "rpm"}
